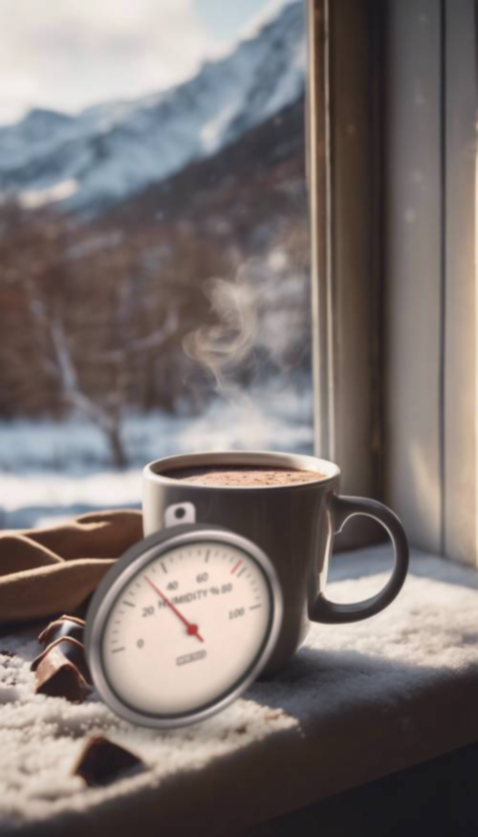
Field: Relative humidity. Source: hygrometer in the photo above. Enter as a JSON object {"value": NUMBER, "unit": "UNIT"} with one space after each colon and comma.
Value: {"value": 32, "unit": "%"}
